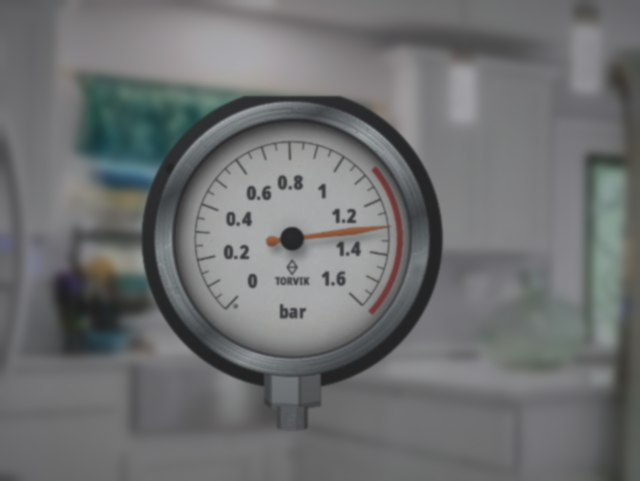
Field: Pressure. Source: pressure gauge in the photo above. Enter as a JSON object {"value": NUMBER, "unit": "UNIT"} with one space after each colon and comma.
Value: {"value": 1.3, "unit": "bar"}
